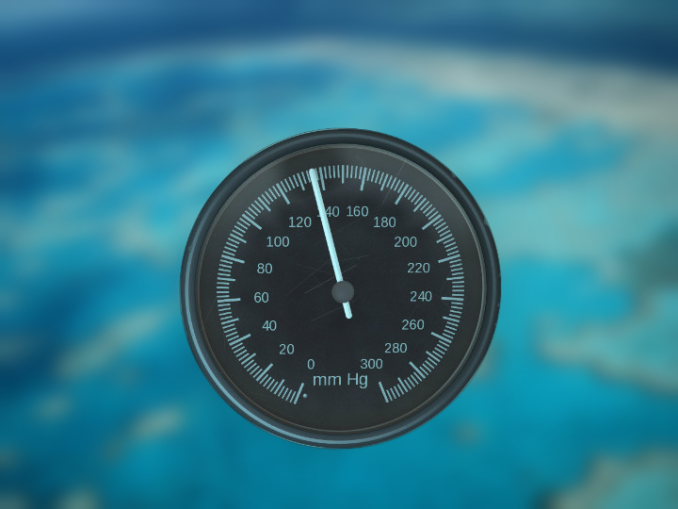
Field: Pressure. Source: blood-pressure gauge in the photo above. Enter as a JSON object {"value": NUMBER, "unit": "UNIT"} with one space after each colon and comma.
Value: {"value": 136, "unit": "mmHg"}
